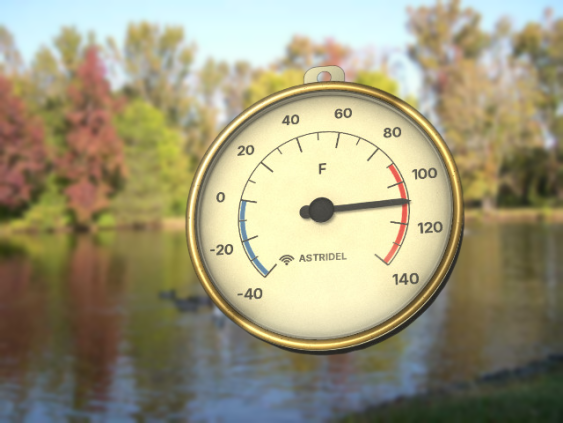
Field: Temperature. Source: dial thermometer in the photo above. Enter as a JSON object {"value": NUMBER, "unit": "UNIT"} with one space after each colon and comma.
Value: {"value": 110, "unit": "°F"}
